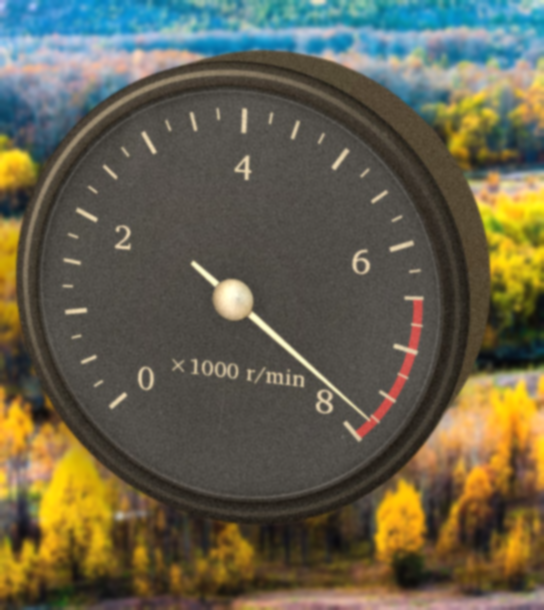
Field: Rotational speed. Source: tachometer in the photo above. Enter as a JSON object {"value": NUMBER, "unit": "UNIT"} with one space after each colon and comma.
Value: {"value": 7750, "unit": "rpm"}
